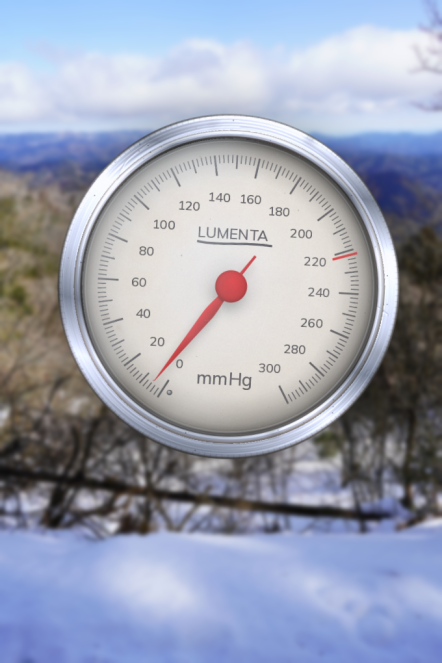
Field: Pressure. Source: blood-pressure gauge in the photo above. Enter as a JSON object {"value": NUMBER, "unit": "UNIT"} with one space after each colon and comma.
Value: {"value": 6, "unit": "mmHg"}
